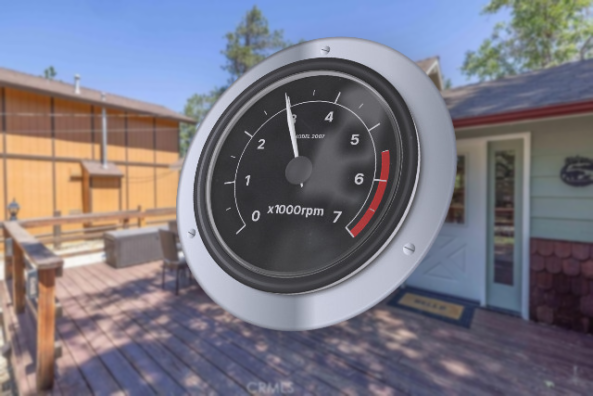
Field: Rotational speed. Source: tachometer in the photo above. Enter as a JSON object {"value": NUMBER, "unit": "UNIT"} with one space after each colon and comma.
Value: {"value": 3000, "unit": "rpm"}
